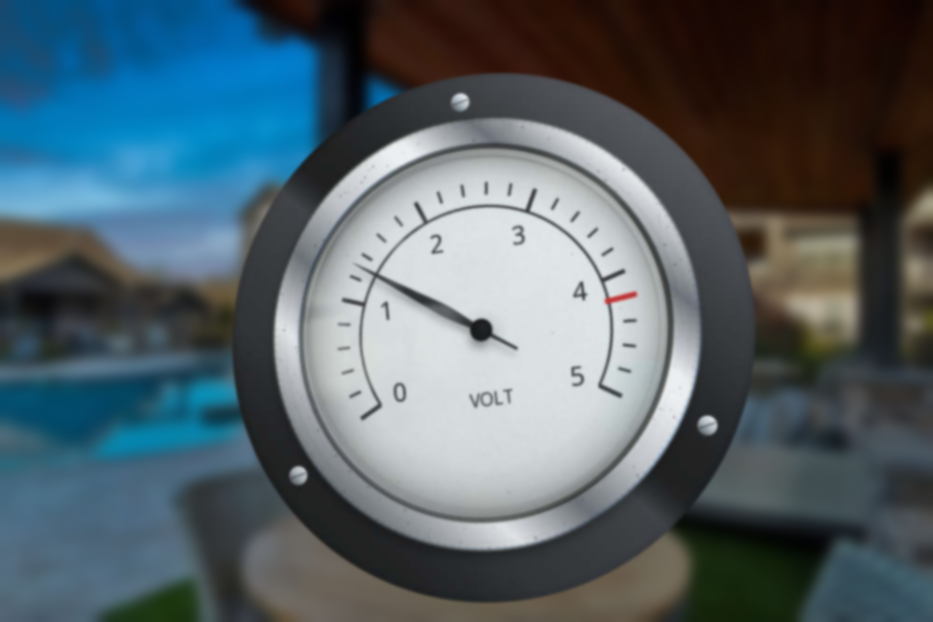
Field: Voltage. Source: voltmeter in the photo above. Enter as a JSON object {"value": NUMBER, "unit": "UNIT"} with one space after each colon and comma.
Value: {"value": 1.3, "unit": "V"}
